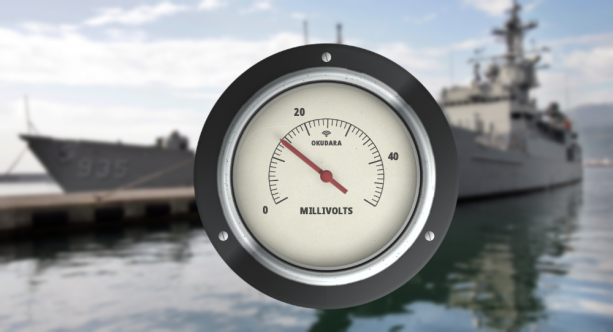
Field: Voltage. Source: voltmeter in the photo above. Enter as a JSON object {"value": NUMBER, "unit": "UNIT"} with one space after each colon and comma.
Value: {"value": 14, "unit": "mV"}
